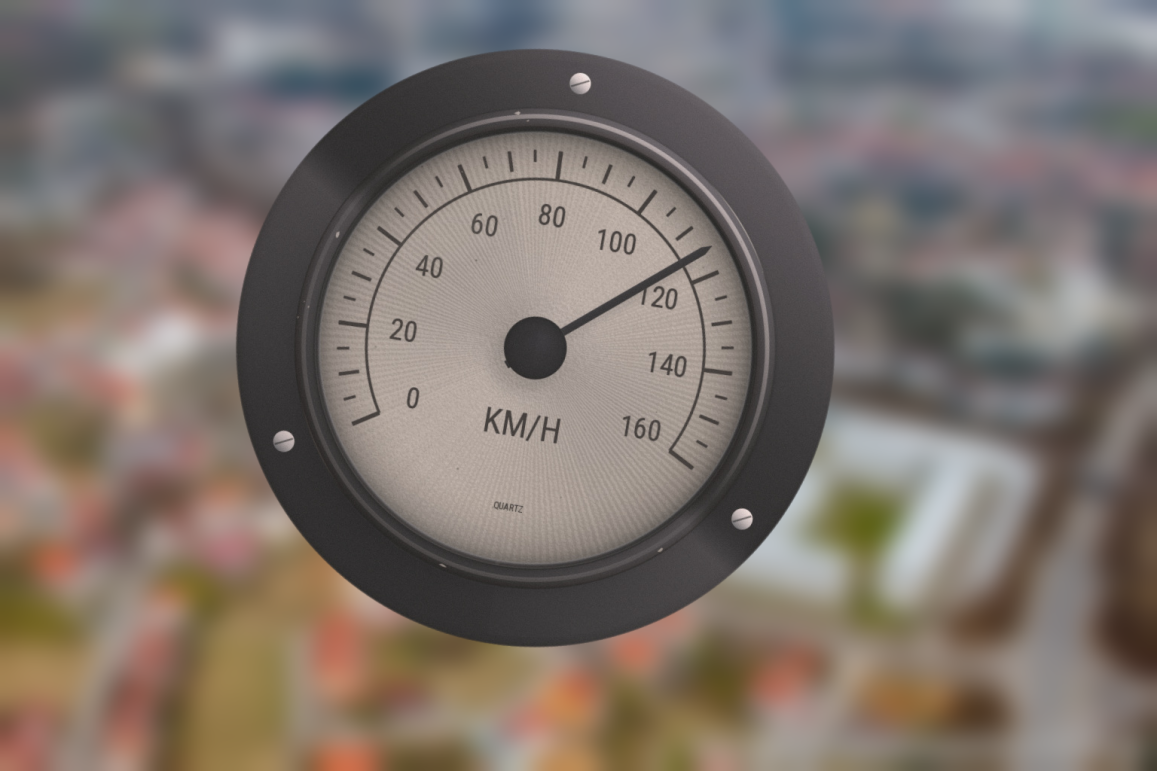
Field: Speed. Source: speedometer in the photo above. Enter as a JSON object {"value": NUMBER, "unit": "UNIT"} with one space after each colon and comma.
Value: {"value": 115, "unit": "km/h"}
